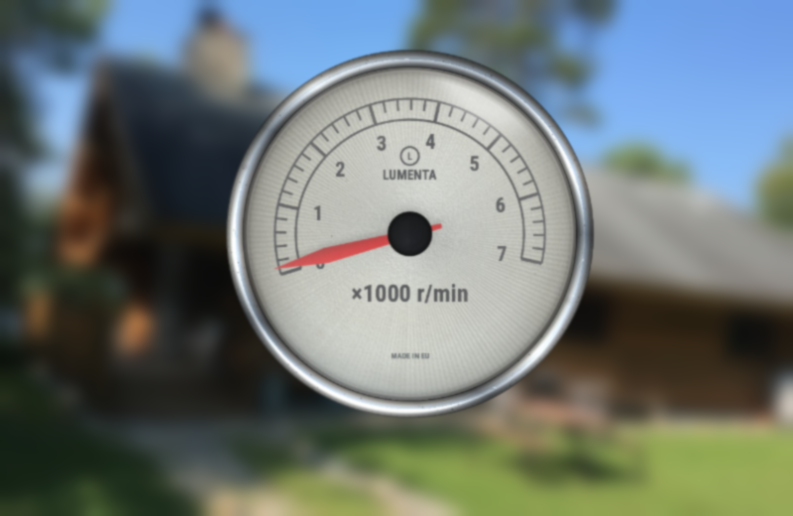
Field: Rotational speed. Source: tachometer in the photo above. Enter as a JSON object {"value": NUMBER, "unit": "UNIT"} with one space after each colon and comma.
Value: {"value": 100, "unit": "rpm"}
